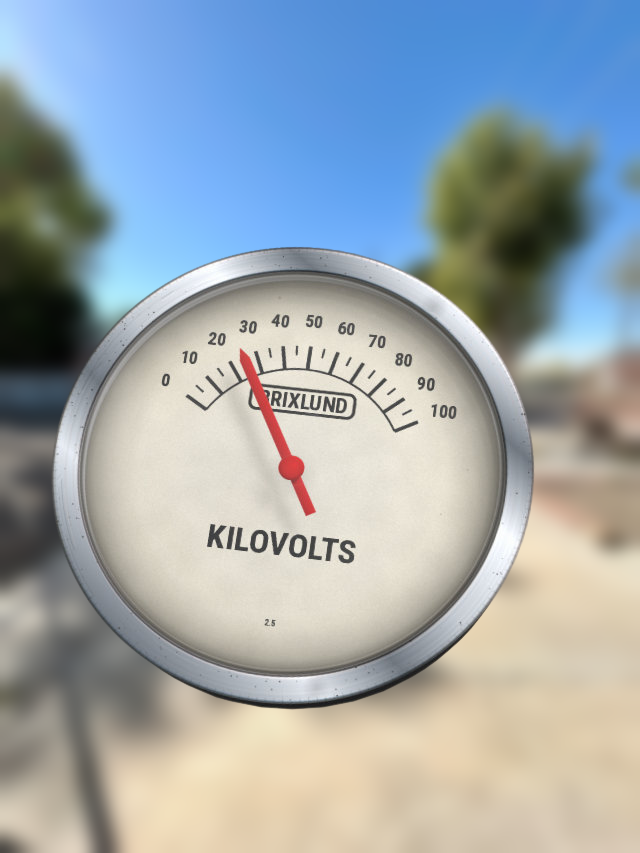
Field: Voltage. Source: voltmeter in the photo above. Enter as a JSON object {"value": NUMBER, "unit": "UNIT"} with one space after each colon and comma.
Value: {"value": 25, "unit": "kV"}
